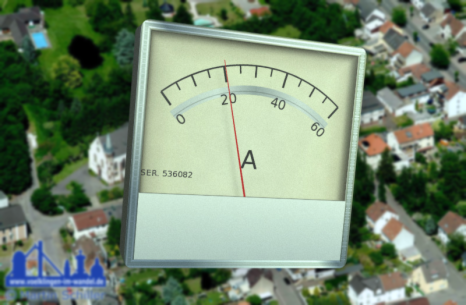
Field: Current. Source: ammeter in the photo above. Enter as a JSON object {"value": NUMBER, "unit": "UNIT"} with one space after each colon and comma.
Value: {"value": 20, "unit": "A"}
